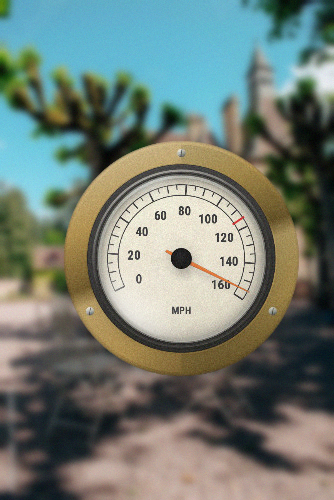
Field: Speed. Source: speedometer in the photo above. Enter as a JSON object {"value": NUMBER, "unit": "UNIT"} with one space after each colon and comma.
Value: {"value": 155, "unit": "mph"}
